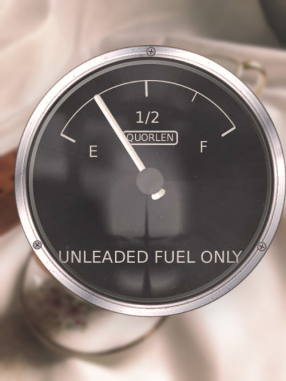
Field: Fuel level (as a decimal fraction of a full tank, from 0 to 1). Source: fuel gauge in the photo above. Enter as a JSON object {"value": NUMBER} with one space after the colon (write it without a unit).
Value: {"value": 0.25}
